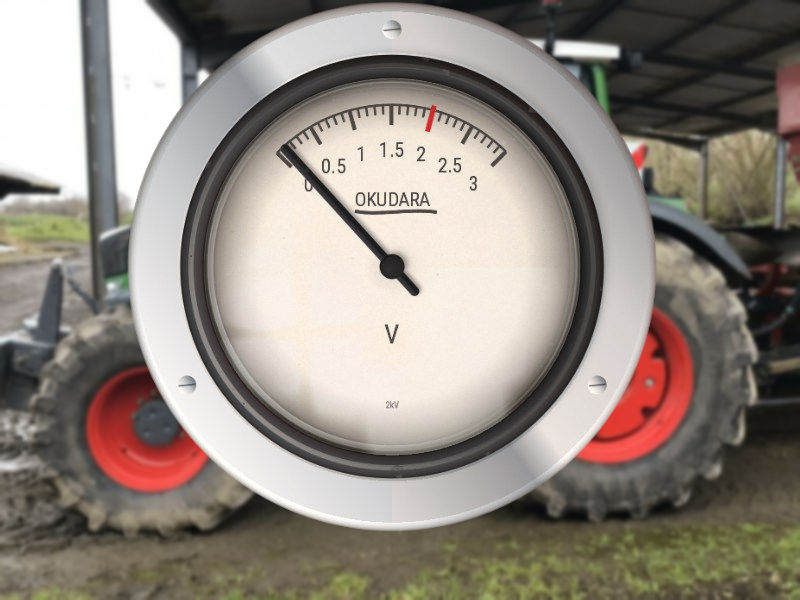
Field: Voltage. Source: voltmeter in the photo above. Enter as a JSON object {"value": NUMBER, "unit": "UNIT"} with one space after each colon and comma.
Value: {"value": 0.1, "unit": "V"}
